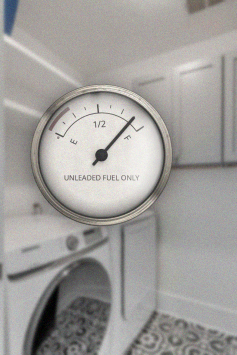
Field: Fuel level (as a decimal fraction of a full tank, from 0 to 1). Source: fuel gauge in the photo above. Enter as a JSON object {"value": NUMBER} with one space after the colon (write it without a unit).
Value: {"value": 0.875}
